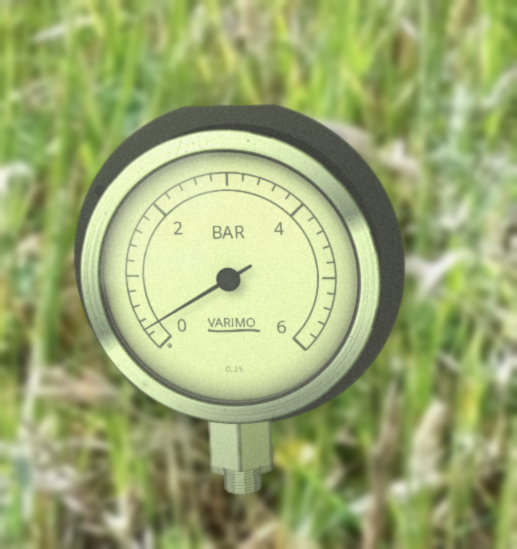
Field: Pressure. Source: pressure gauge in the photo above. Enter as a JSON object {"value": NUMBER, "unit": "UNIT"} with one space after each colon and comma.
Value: {"value": 0.3, "unit": "bar"}
